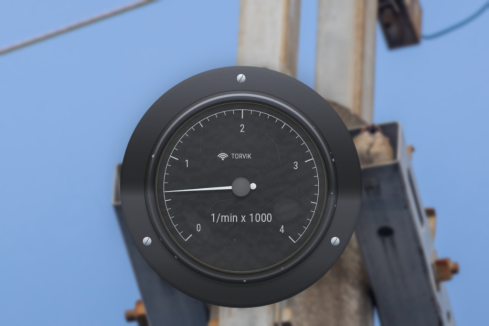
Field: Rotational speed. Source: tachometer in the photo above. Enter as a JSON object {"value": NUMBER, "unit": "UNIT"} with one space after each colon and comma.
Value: {"value": 600, "unit": "rpm"}
